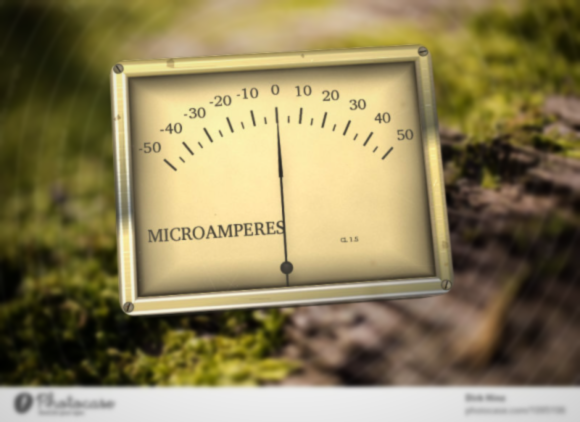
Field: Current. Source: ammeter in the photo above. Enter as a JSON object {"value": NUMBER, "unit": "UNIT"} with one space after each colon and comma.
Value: {"value": 0, "unit": "µA"}
